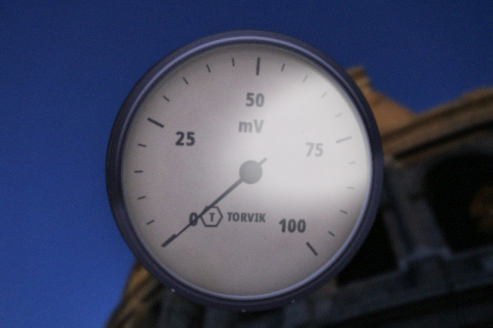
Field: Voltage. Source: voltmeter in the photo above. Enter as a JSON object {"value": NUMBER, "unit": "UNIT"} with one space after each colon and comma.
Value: {"value": 0, "unit": "mV"}
